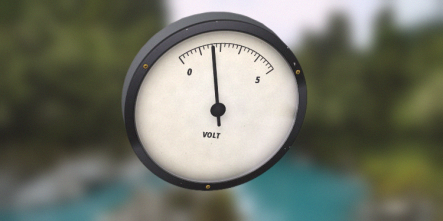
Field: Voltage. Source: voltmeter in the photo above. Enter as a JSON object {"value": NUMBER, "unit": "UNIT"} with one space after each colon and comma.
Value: {"value": 1.6, "unit": "V"}
